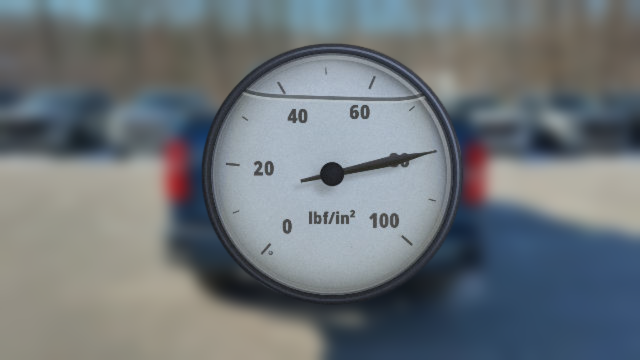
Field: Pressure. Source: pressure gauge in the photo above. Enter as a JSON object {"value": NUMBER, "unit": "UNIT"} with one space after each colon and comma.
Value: {"value": 80, "unit": "psi"}
